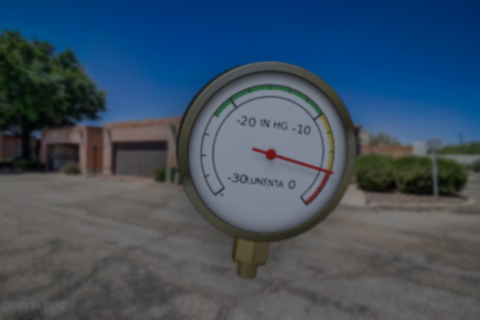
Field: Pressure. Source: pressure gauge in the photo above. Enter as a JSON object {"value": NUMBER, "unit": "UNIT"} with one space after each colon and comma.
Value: {"value": -4, "unit": "inHg"}
